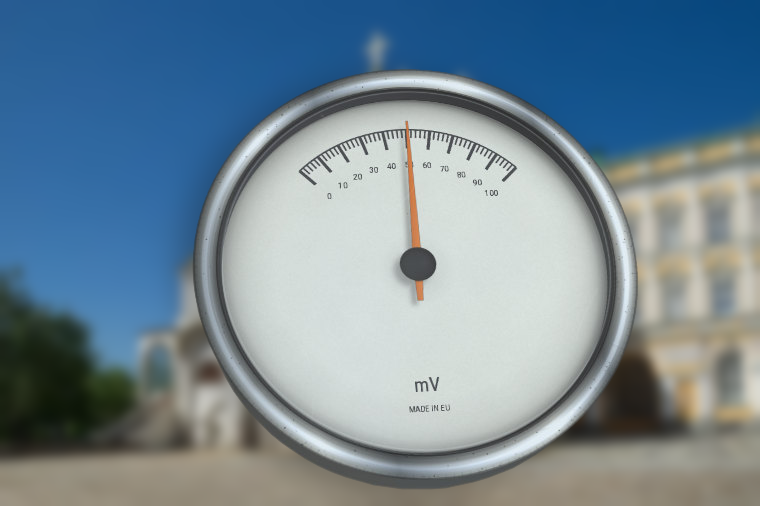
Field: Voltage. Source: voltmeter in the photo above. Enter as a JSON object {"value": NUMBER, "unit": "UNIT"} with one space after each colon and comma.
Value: {"value": 50, "unit": "mV"}
